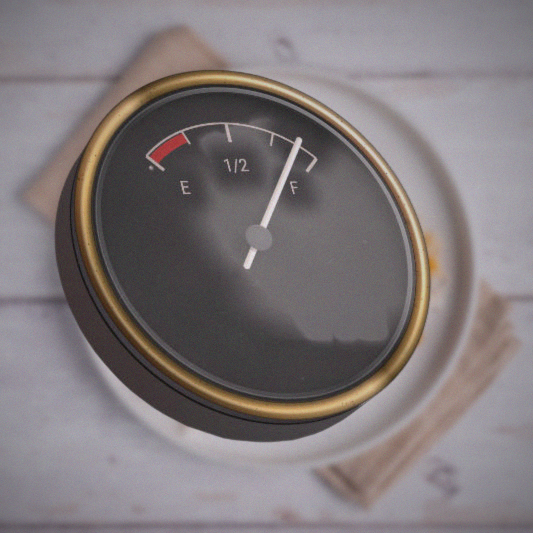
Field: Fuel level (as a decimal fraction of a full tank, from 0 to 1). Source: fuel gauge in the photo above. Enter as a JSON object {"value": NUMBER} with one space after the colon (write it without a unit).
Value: {"value": 0.875}
